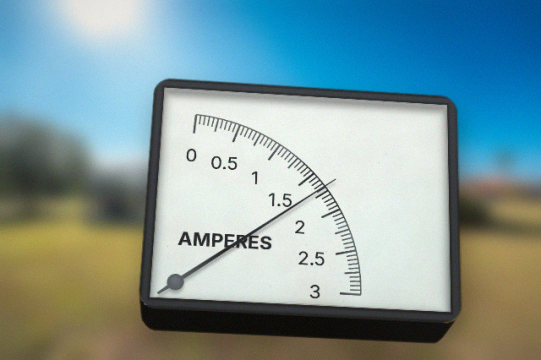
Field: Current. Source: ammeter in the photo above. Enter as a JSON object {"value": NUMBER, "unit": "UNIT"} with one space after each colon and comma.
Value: {"value": 1.7, "unit": "A"}
